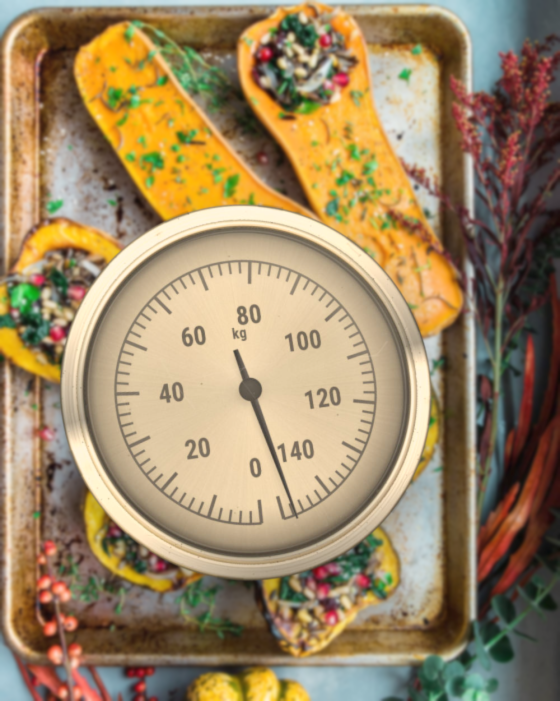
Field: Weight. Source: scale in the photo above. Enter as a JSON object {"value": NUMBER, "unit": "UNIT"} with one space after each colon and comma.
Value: {"value": 148, "unit": "kg"}
